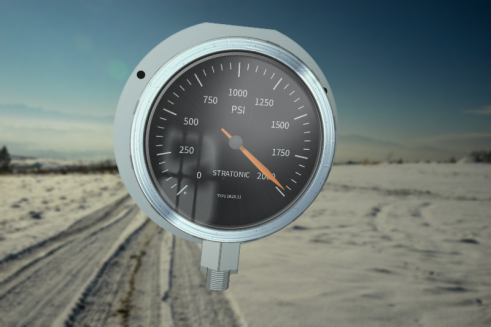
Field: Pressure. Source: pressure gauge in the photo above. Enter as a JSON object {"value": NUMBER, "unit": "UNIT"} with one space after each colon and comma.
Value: {"value": 1975, "unit": "psi"}
